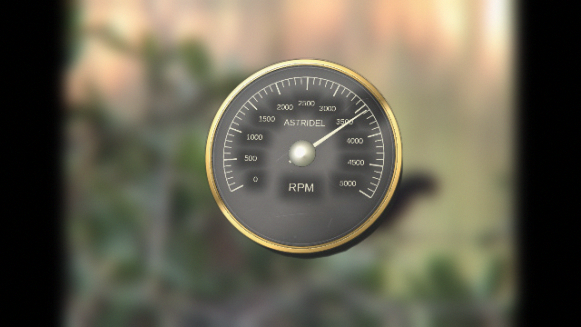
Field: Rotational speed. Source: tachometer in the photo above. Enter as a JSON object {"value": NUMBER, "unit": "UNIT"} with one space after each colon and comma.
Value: {"value": 3600, "unit": "rpm"}
